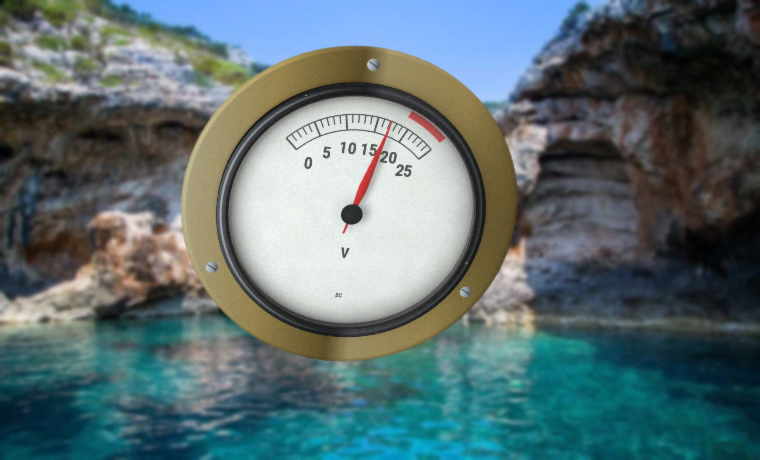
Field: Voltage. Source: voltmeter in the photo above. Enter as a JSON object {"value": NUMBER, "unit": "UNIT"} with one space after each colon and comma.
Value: {"value": 17, "unit": "V"}
